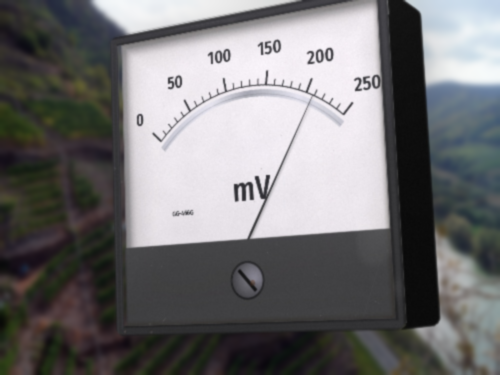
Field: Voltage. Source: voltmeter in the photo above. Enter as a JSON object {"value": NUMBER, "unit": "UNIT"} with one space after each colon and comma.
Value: {"value": 210, "unit": "mV"}
